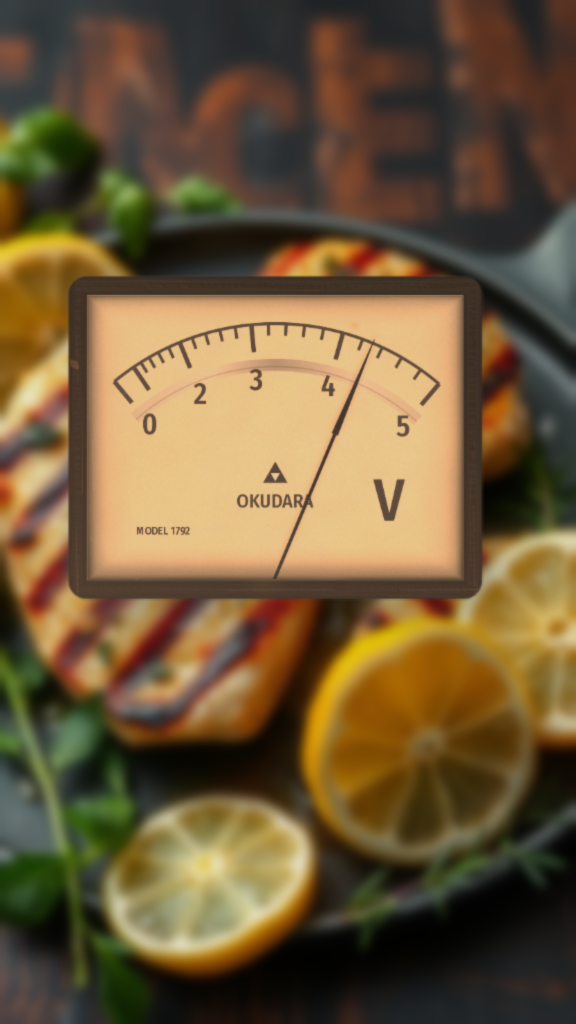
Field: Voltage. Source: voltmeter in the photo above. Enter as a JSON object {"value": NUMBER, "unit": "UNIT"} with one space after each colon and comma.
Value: {"value": 4.3, "unit": "V"}
